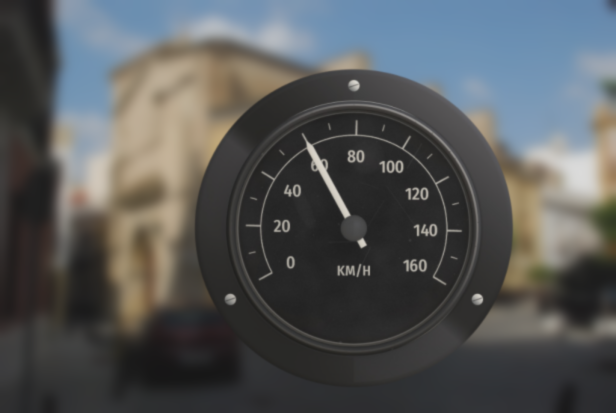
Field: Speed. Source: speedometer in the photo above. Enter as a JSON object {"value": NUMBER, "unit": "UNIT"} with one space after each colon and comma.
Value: {"value": 60, "unit": "km/h"}
